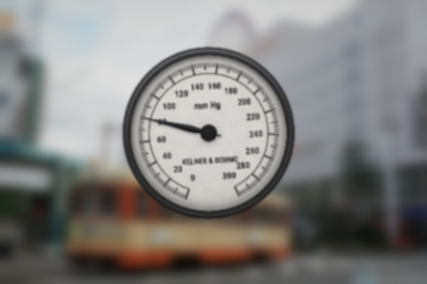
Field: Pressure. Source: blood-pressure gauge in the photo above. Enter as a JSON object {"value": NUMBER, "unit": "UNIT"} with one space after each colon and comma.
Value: {"value": 80, "unit": "mmHg"}
